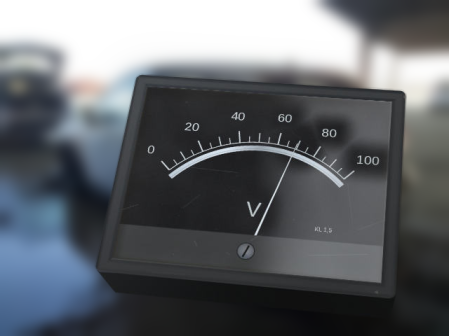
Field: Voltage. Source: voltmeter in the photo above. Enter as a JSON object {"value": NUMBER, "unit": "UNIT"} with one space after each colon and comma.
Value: {"value": 70, "unit": "V"}
